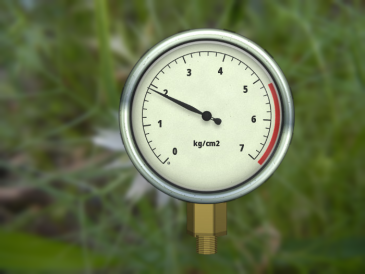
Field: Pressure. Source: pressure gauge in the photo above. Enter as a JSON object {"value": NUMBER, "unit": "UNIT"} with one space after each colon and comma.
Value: {"value": 1.9, "unit": "kg/cm²"}
